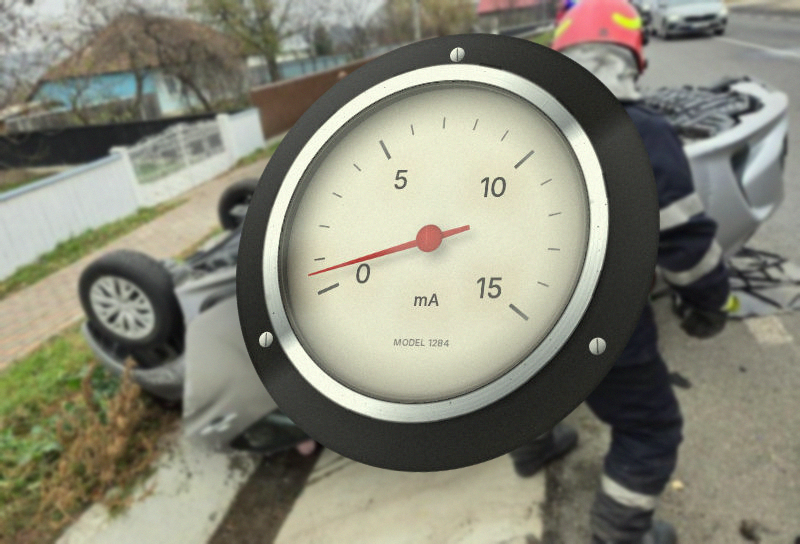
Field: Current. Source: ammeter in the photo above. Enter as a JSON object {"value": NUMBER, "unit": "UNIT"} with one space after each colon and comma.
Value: {"value": 0.5, "unit": "mA"}
